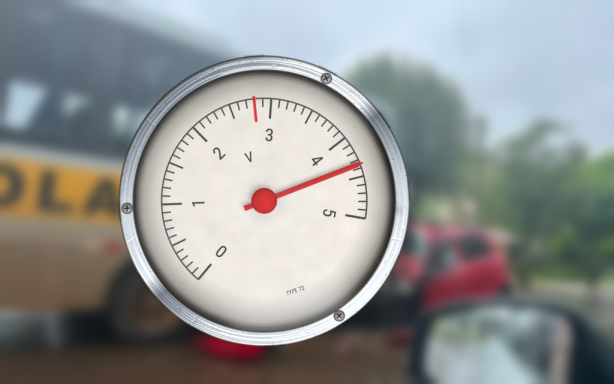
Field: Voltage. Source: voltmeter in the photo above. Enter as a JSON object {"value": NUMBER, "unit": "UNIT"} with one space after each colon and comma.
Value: {"value": 4.35, "unit": "V"}
